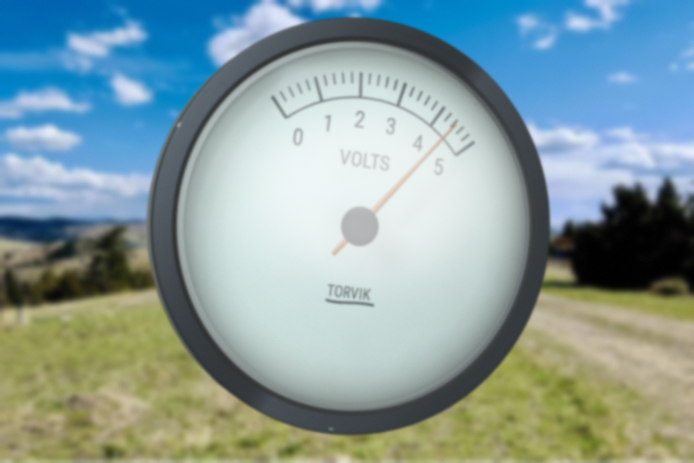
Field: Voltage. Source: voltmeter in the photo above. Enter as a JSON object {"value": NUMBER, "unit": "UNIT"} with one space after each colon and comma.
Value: {"value": 4.4, "unit": "V"}
